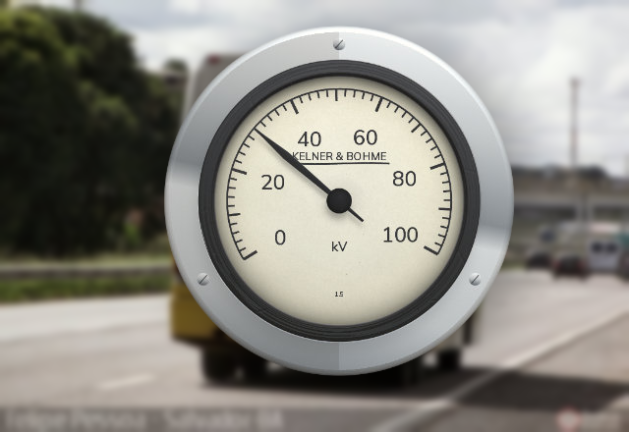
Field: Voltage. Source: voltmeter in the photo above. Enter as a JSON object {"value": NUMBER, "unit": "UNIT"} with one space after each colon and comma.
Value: {"value": 30, "unit": "kV"}
